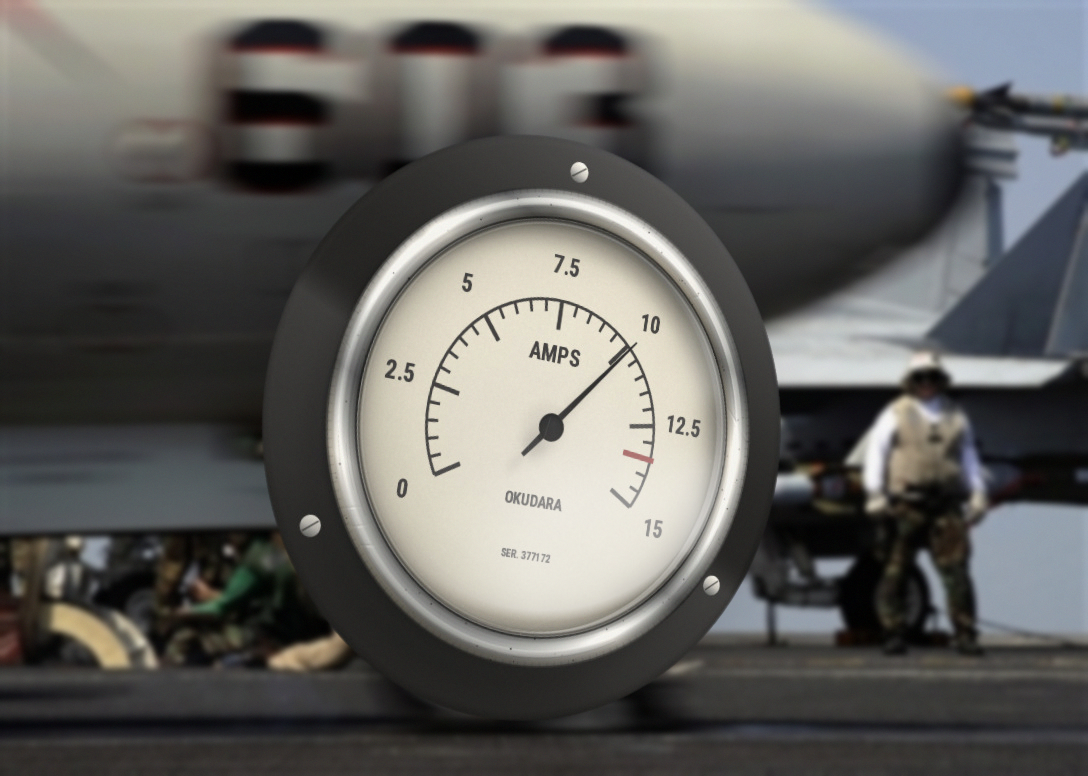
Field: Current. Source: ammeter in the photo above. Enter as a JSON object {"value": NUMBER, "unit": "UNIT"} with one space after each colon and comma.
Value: {"value": 10, "unit": "A"}
